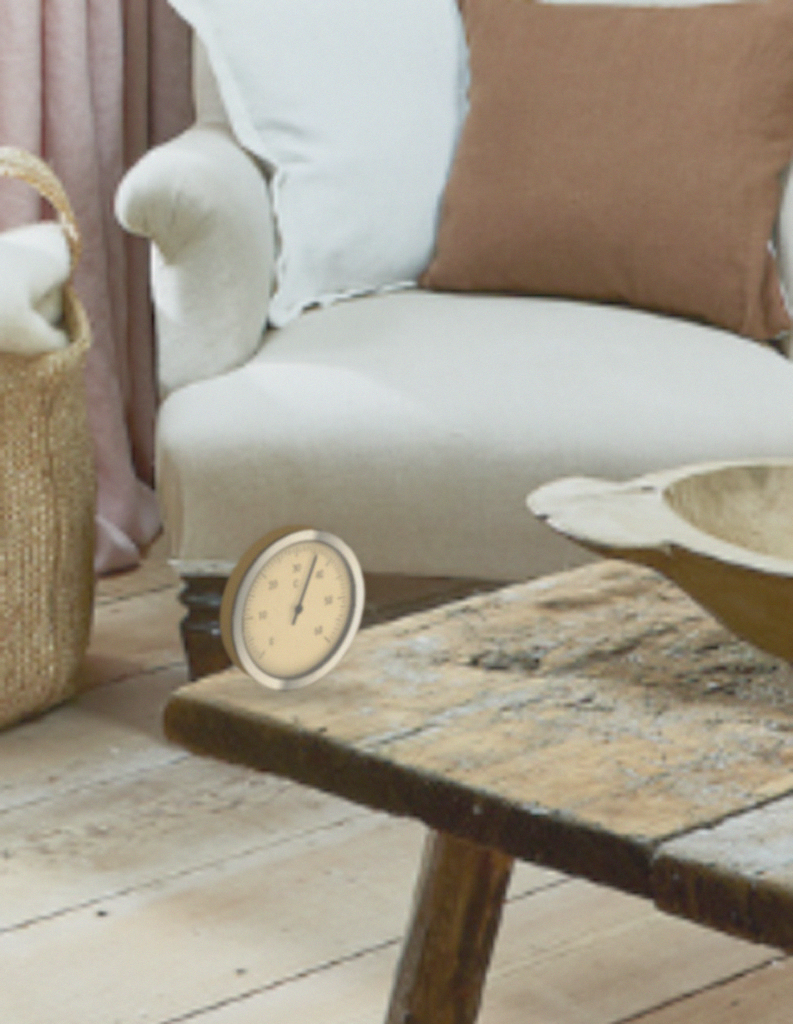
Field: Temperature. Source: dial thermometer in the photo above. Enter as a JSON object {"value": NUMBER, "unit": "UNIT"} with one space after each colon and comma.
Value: {"value": 35, "unit": "°C"}
